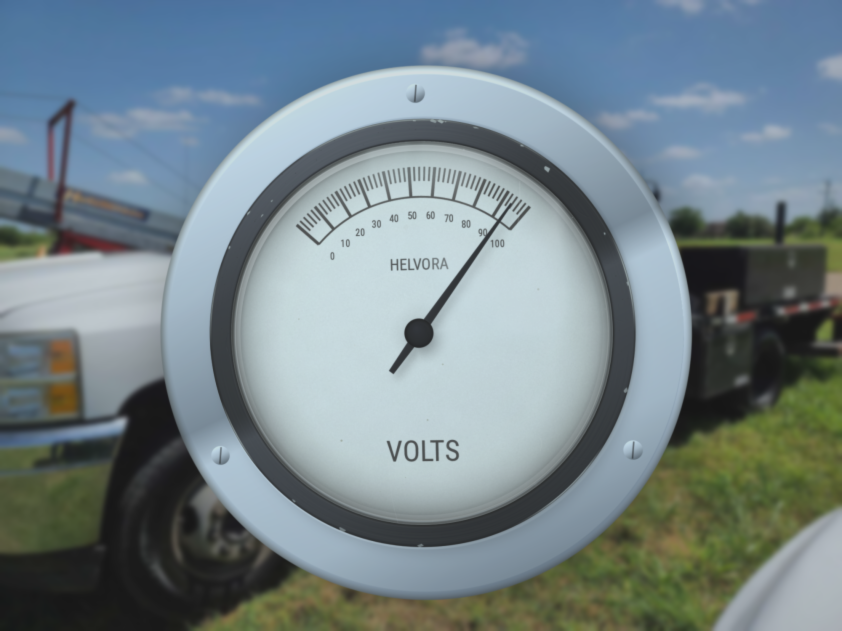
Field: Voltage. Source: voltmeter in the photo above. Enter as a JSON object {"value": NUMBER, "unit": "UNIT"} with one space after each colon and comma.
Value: {"value": 94, "unit": "V"}
